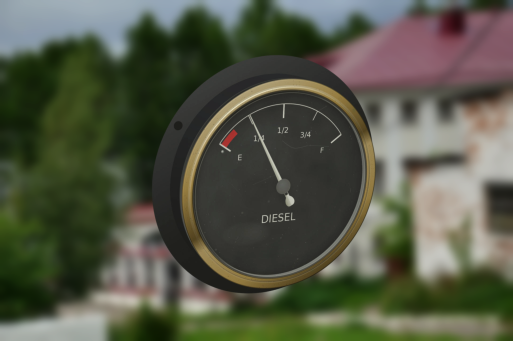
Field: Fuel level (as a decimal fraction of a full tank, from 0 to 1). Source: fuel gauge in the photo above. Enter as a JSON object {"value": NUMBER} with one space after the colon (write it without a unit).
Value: {"value": 0.25}
